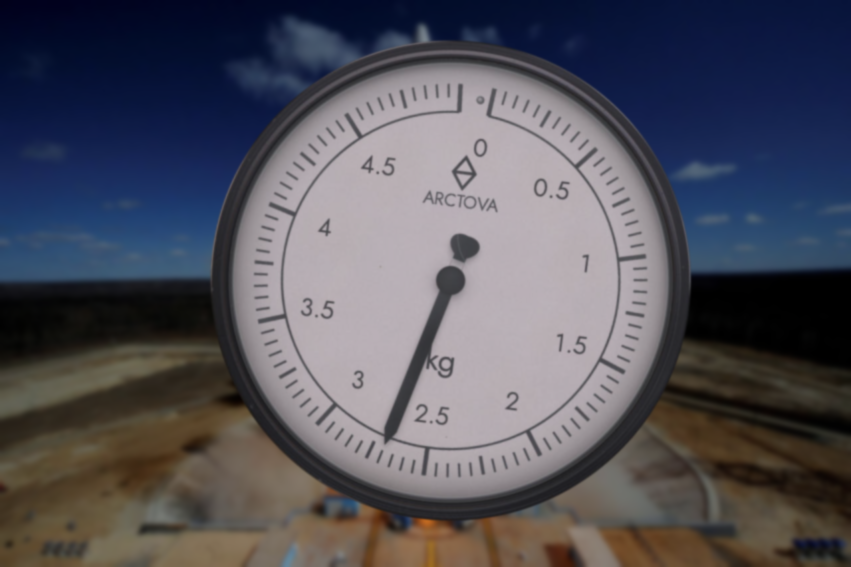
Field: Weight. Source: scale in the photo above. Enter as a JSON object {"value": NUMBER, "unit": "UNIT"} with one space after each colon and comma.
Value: {"value": 2.7, "unit": "kg"}
